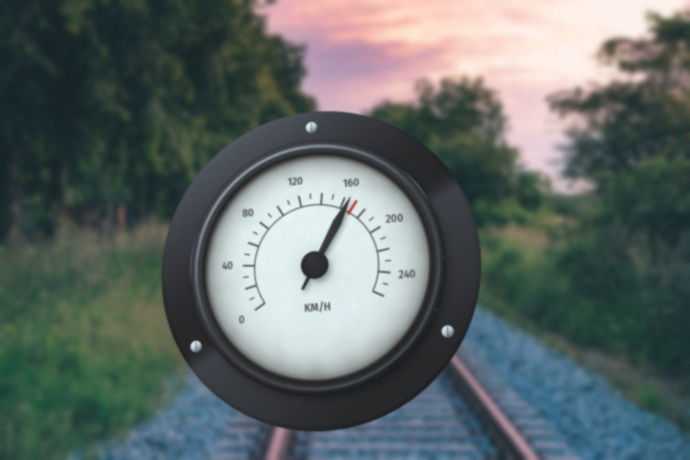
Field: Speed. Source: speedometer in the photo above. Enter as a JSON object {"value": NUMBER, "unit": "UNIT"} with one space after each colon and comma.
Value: {"value": 165, "unit": "km/h"}
